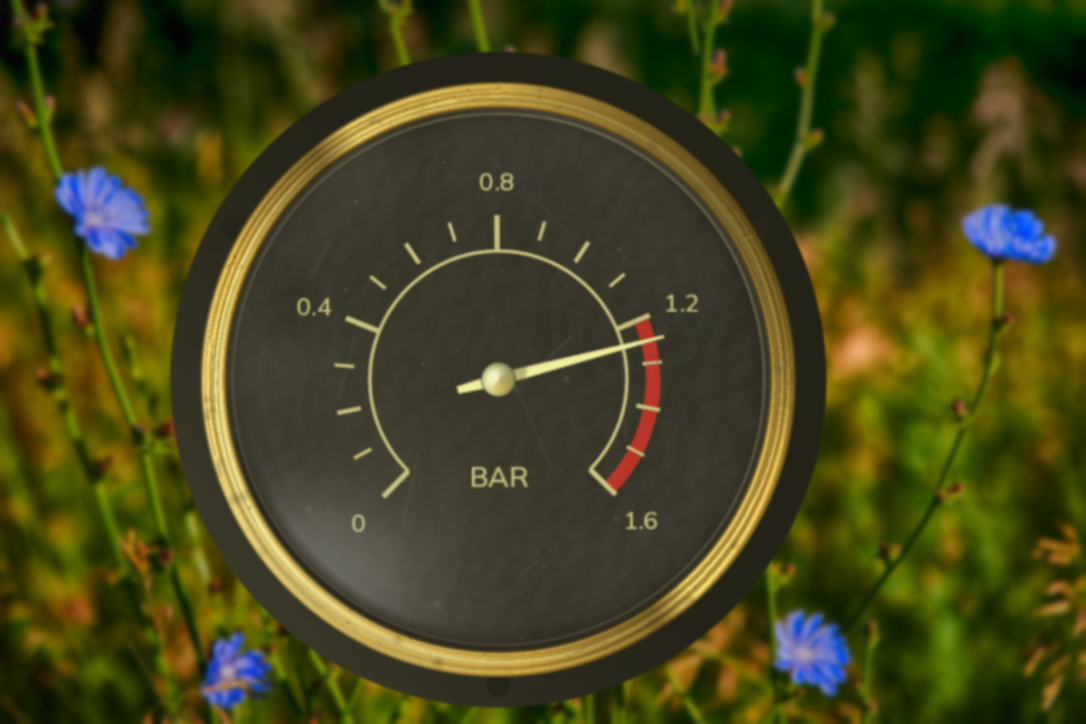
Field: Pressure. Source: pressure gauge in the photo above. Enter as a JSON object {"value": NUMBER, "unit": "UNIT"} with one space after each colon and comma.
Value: {"value": 1.25, "unit": "bar"}
